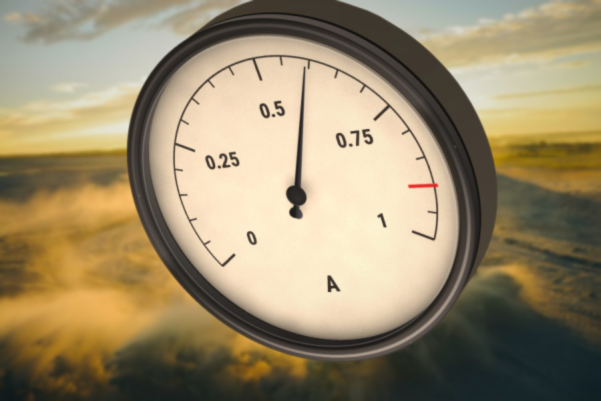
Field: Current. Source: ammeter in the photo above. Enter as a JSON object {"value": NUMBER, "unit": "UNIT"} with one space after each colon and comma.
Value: {"value": 0.6, "unit": "A"}
